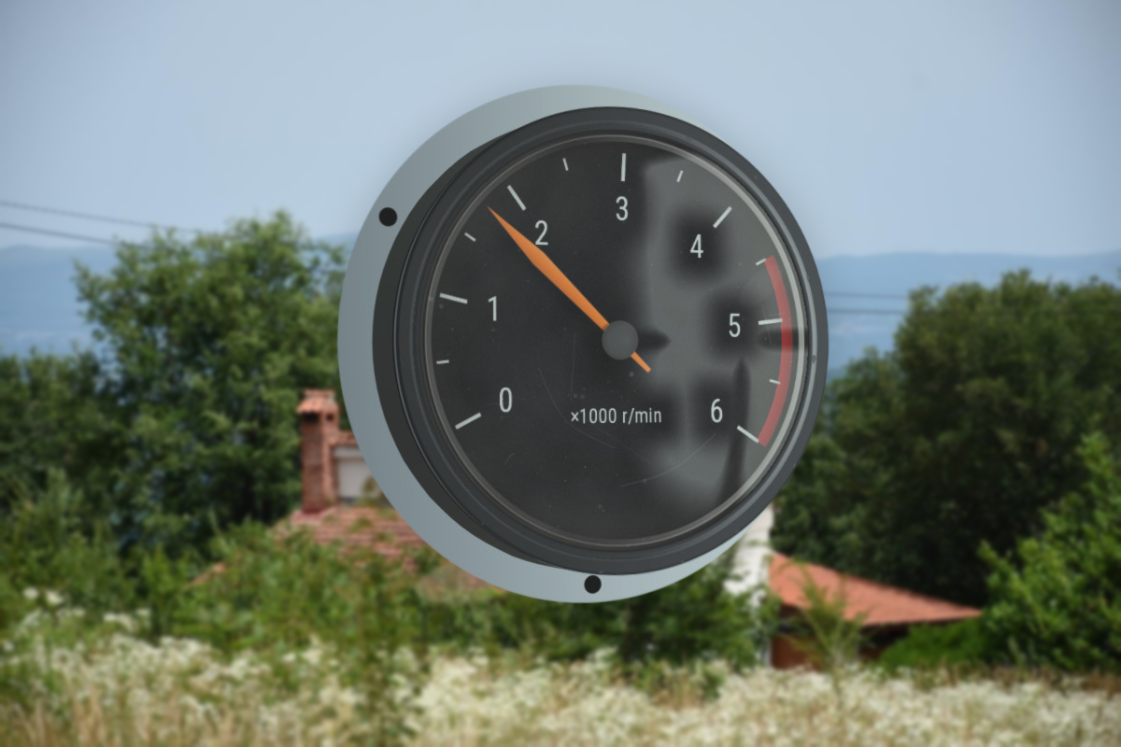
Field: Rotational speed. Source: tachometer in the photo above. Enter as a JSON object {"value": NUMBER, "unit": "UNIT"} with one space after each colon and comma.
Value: {"value": 1750, "unit": "rpm"}
